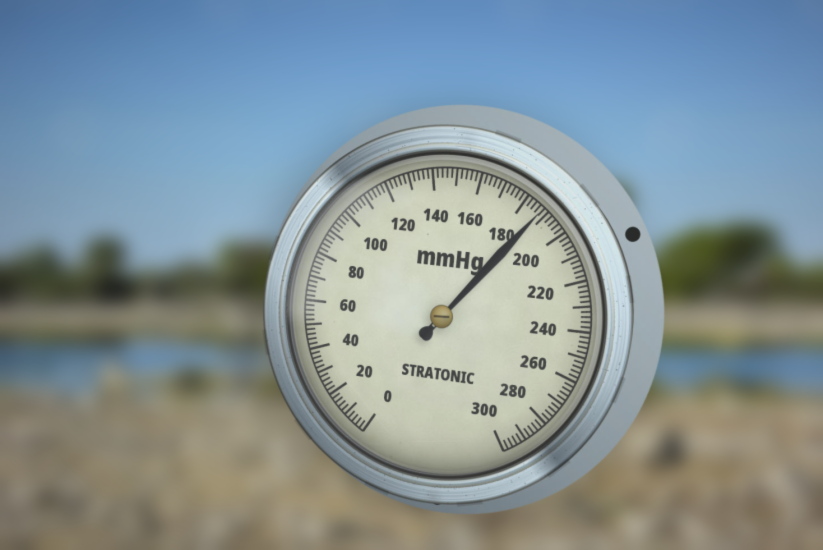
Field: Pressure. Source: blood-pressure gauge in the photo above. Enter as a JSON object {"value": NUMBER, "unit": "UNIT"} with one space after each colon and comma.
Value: {"value": 188, "unit": "mmHg"}
